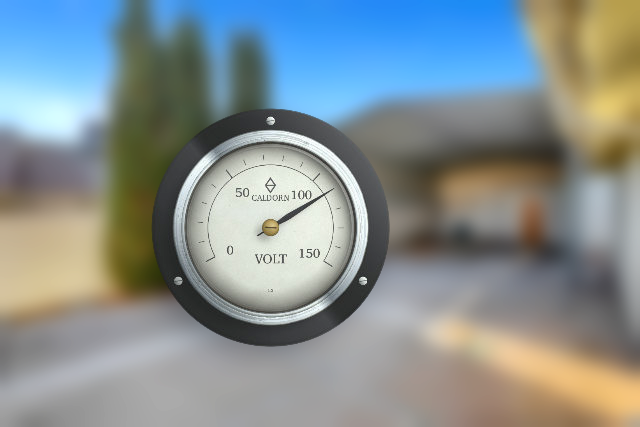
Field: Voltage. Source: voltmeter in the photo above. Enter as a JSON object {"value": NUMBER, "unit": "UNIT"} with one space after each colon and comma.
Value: {"value": 110, "unit": "V"}
